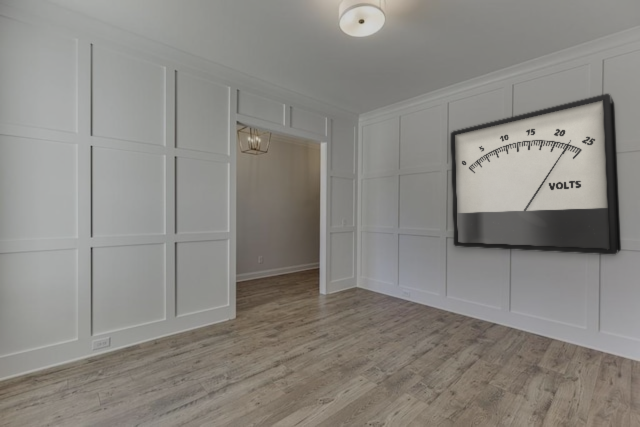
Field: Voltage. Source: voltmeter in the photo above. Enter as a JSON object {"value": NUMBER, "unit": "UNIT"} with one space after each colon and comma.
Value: {"value": 22.5, "unit": "V"}
